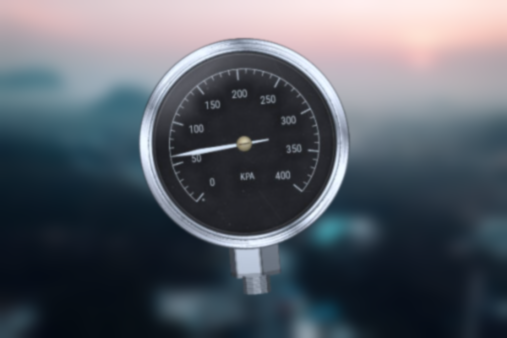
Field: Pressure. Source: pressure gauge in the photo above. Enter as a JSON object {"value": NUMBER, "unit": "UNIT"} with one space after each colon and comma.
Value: {"value": 60, "unit": "kPa"}
